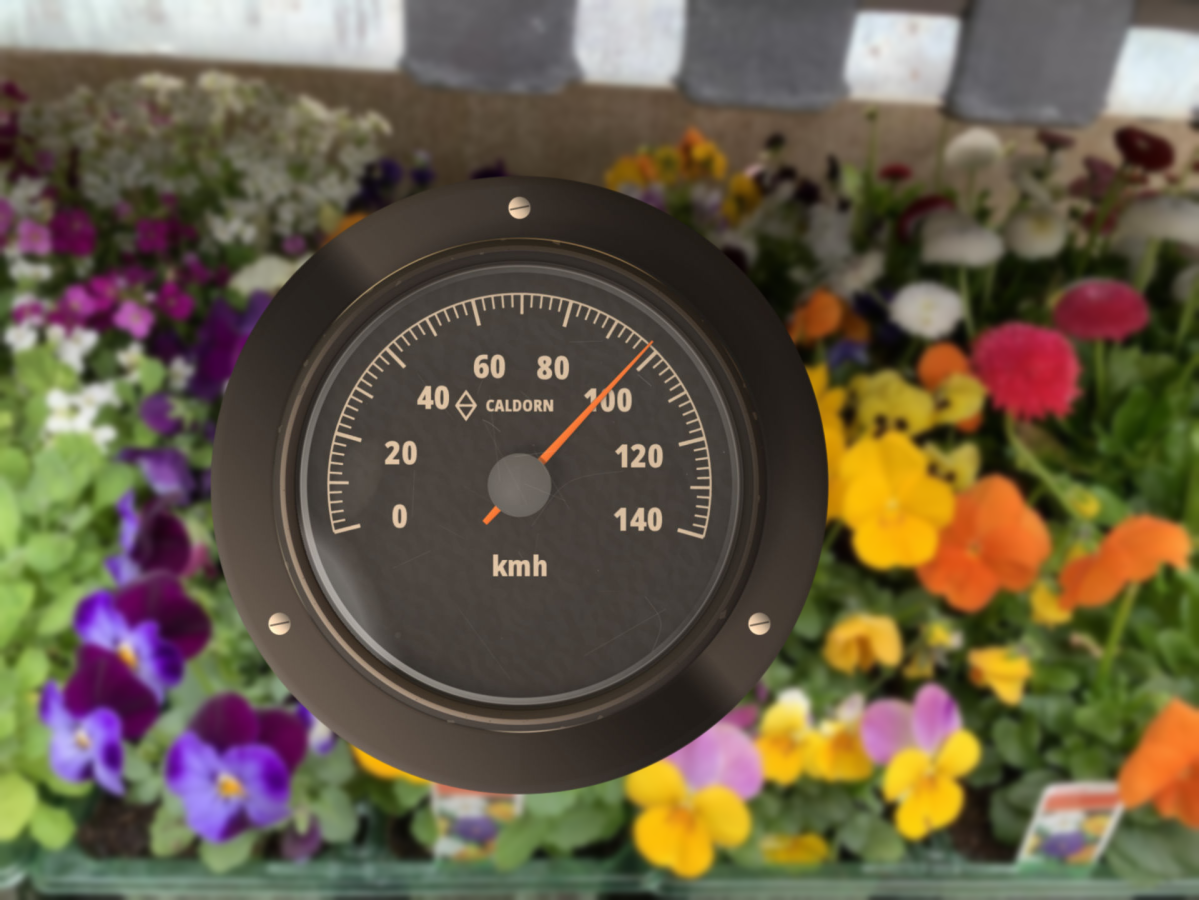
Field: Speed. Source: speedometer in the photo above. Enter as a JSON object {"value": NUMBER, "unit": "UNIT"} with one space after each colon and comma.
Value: {"value": 98, "unit": "km/h"}
